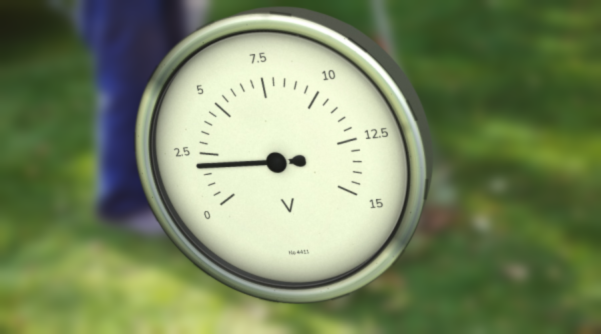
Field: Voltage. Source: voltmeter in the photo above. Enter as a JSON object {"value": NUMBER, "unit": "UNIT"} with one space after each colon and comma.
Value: {"value": 2, "unit": "V"}
